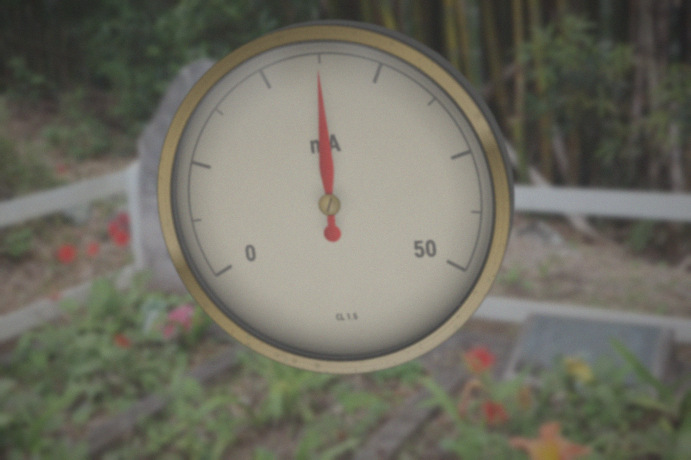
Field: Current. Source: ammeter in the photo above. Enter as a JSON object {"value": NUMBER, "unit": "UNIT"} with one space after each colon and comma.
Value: {"value": 25, "unit": "mA"}
